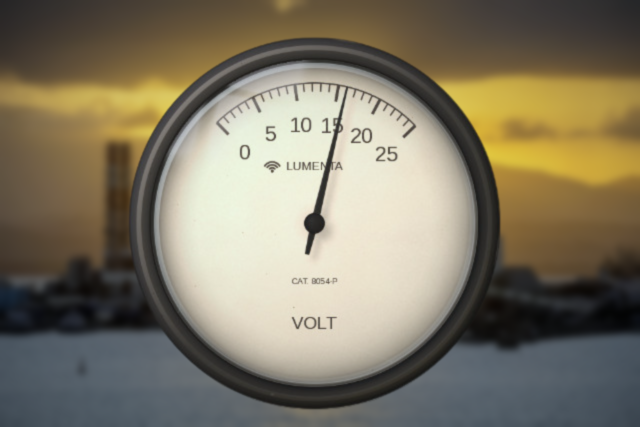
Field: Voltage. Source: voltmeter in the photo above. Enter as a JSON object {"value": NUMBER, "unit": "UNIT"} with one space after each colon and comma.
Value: {"value": 16, "unit": "V"}
